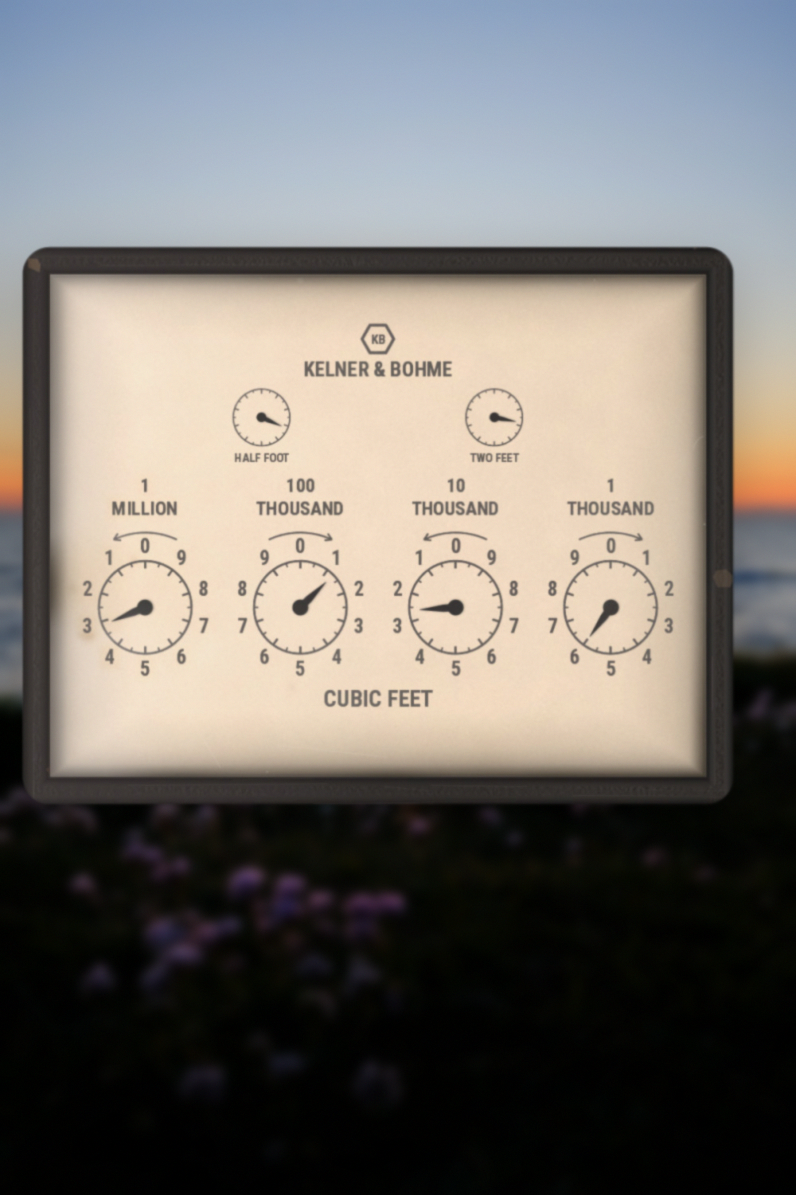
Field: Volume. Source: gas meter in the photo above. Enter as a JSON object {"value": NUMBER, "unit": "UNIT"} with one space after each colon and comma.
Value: {"value": 312600, "unit": "ft³"}
